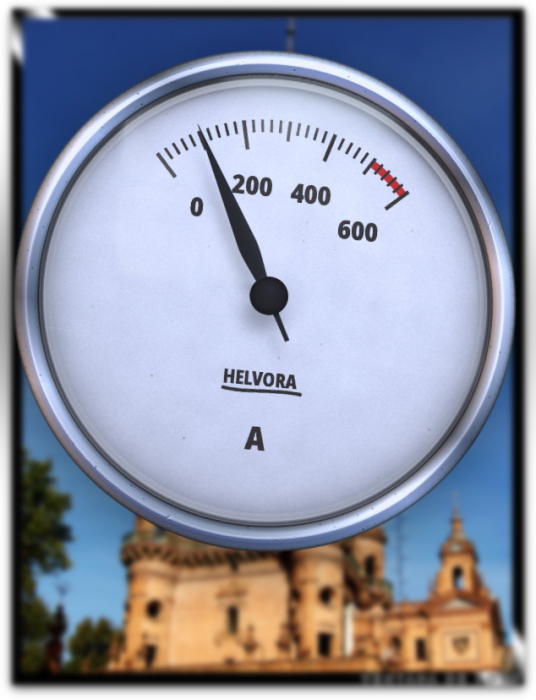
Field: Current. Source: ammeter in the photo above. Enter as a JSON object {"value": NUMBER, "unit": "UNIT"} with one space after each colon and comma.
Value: {"value": 100, "unit": "A"}
